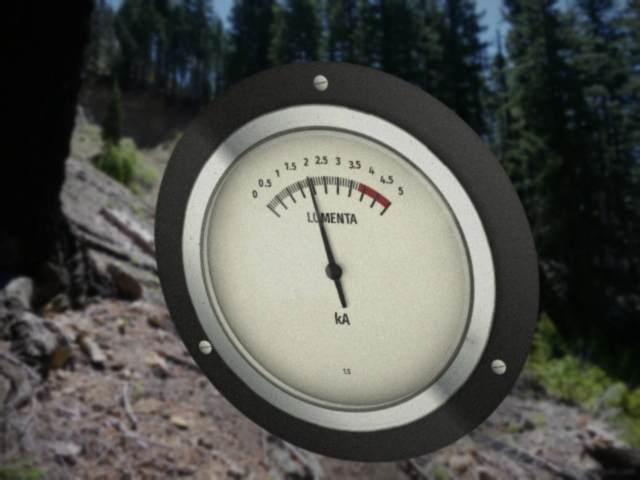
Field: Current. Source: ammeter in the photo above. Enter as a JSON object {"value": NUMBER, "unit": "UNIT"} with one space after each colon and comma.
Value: {"value": 2, "unit": "kA"}
